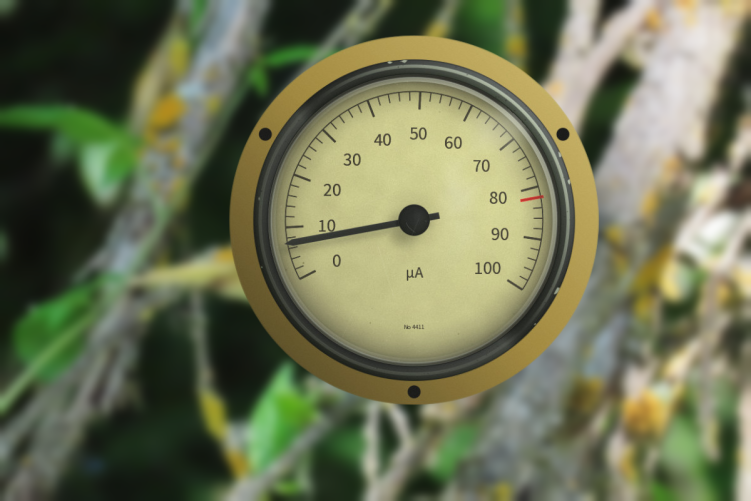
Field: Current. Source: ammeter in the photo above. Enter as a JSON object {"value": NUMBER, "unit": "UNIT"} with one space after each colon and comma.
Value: {"value": 7, "unit": "µA"}
